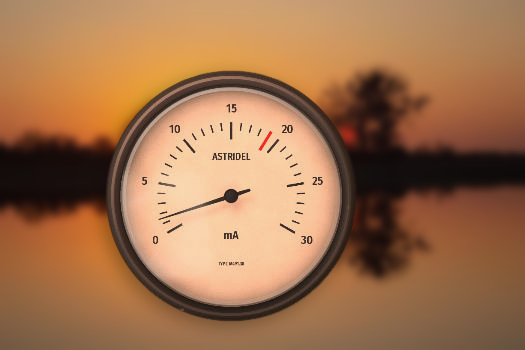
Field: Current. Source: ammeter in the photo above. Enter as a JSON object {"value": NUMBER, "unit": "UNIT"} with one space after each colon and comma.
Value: {"value": 1.5, "unit": "mA"}
